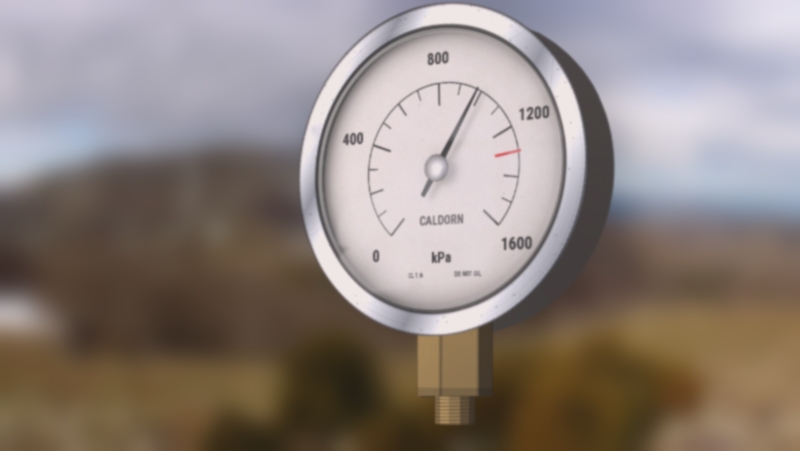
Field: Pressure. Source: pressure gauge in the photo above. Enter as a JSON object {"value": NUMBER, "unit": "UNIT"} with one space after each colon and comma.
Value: {"value": 1000, "unit": "kPa"}
